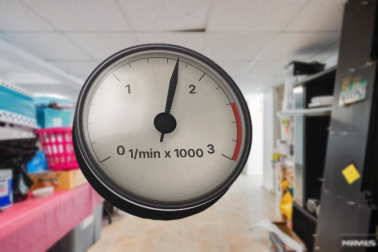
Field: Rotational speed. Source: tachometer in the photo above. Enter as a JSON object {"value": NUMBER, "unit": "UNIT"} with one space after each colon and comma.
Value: {"value": 1700, "unit": "rpm"}
